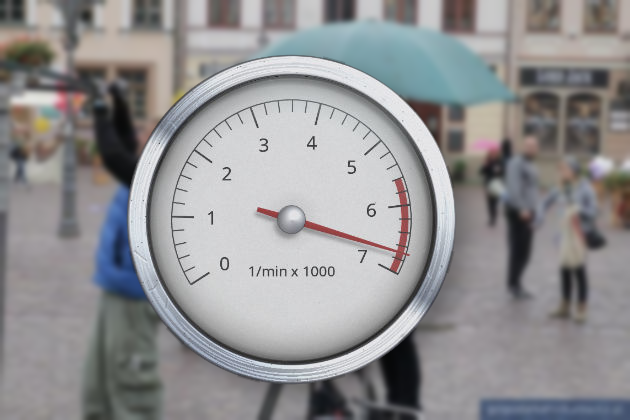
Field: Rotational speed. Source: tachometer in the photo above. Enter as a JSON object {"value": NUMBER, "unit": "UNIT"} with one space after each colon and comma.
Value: {"value": 6700, "unit": "rpm"}
